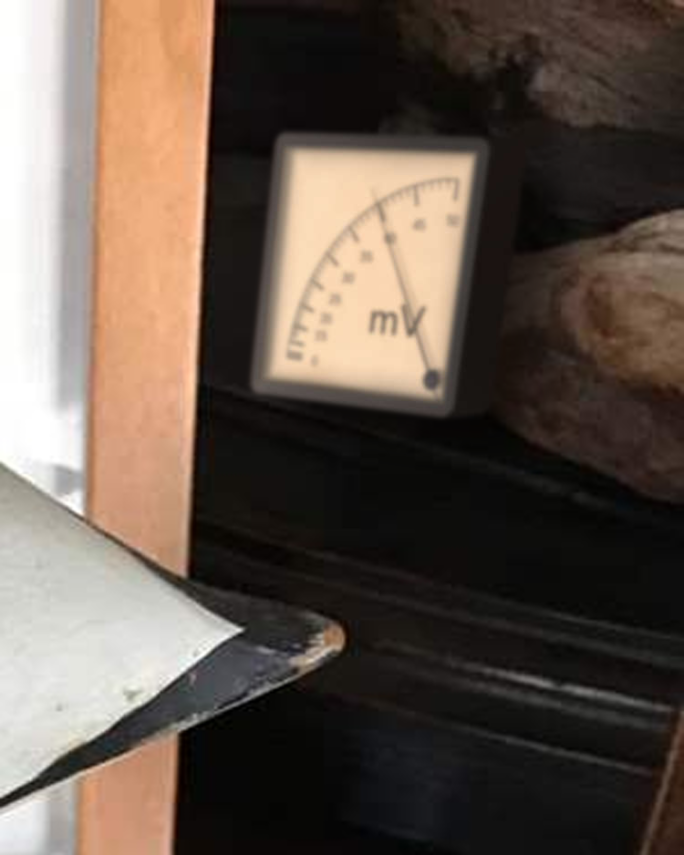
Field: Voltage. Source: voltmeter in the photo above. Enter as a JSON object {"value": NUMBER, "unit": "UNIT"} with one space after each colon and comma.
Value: {"value": 40, "unit": "mV"}
